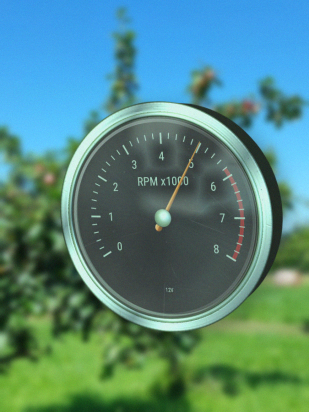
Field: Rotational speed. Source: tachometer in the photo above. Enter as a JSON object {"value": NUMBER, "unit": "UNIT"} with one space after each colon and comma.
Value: {"value": 5000, "unit": "rpm"}
